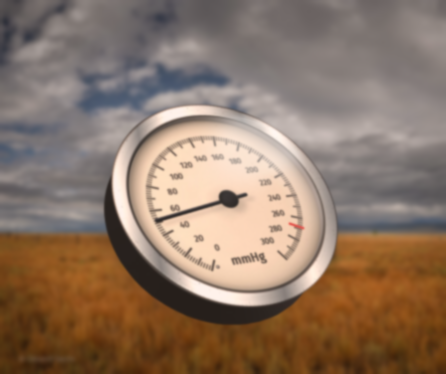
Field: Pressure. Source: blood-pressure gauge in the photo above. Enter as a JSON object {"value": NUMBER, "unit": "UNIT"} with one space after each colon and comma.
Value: {"value": 50, "unit": "mmHg"}
